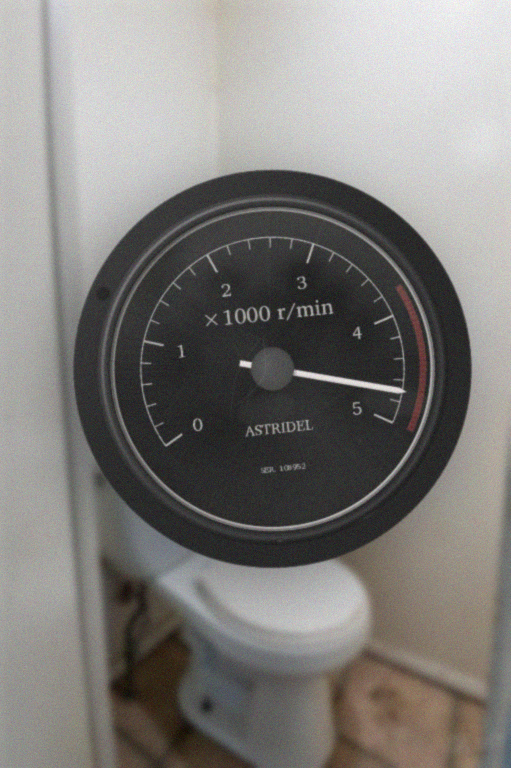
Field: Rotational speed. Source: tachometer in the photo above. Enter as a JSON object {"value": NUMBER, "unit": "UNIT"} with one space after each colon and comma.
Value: {"value": 4700, "unit": "rpm"}
